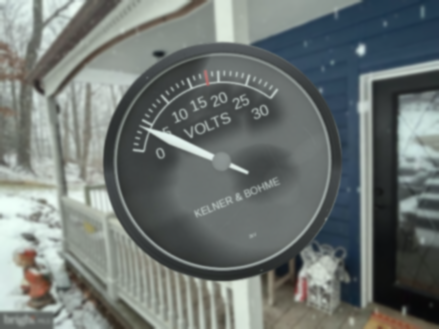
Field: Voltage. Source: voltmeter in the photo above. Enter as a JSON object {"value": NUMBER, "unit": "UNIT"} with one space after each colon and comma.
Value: {"value": 4, "unit": "V"}
